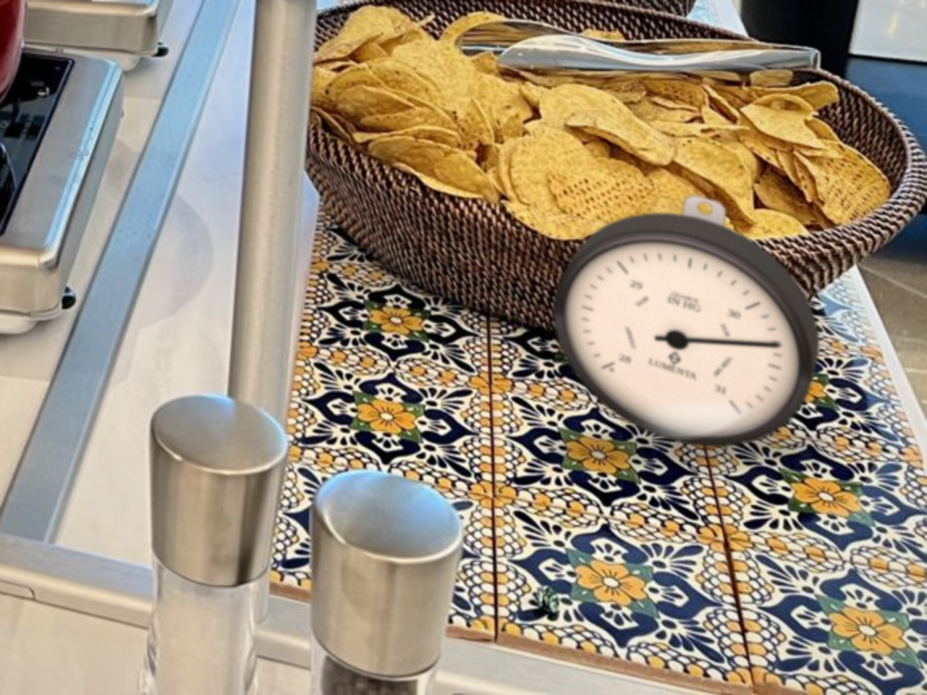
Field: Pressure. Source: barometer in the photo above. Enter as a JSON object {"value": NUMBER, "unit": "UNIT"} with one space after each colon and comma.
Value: {"value": 30.3, "unit": "inHg"}
